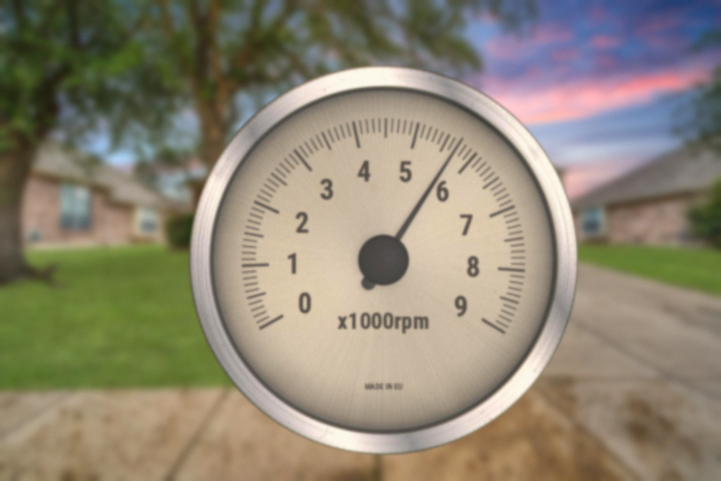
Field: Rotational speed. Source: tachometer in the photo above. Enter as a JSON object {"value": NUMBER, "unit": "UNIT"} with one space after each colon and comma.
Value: {"value": 5700, "unit": "rpm"}
